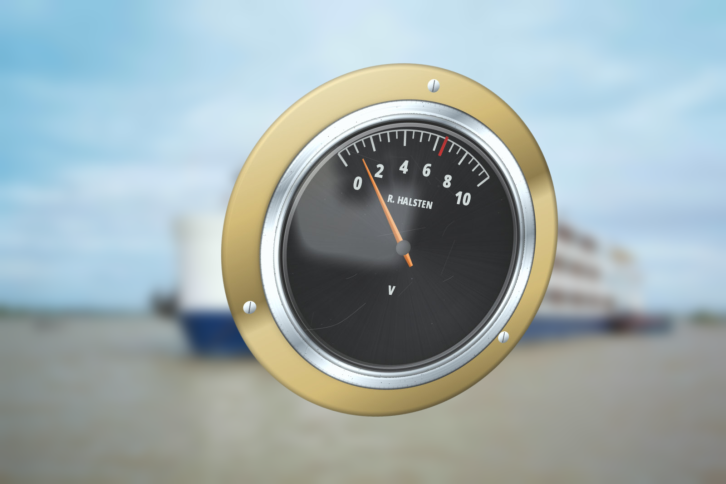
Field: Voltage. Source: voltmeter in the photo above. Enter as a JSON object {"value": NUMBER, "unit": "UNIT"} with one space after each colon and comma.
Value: {"value": 1, "unit": "V"}
